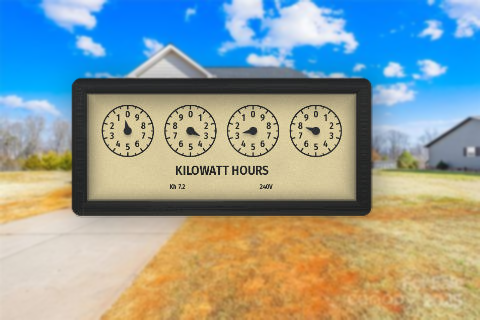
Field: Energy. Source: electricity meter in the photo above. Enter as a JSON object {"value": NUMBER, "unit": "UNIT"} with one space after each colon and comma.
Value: {"value": 328, "unit": "kWh"}
